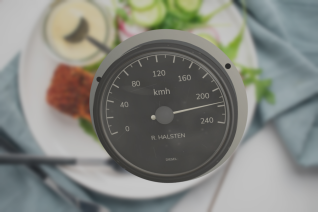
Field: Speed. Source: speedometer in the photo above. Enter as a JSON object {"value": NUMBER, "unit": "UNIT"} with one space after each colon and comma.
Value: {"value": 215, "unit": "km/h"}
